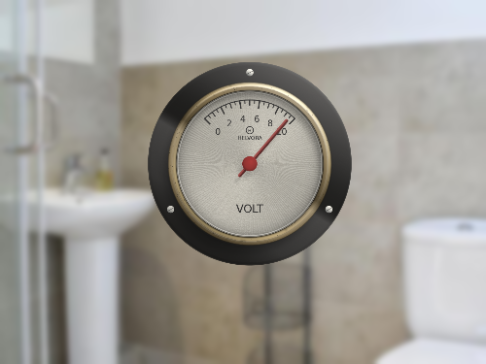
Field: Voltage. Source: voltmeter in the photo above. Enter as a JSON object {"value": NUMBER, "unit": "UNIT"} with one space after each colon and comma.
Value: {"value": 9.5, "unit": "V"}
